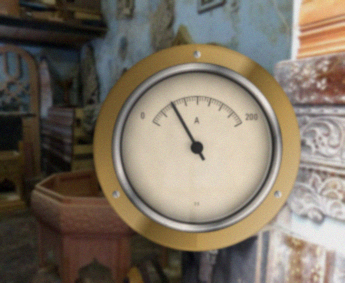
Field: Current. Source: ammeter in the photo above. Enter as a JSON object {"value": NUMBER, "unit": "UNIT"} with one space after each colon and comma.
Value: {"value": 50, "unit": "A"}
